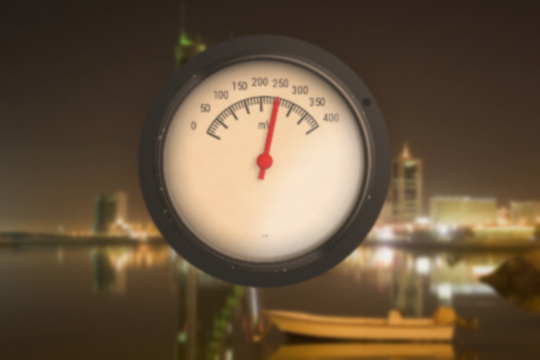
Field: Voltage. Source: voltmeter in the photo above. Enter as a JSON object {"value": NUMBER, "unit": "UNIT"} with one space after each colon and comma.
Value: {"value": 250, "unit": "mV"}
